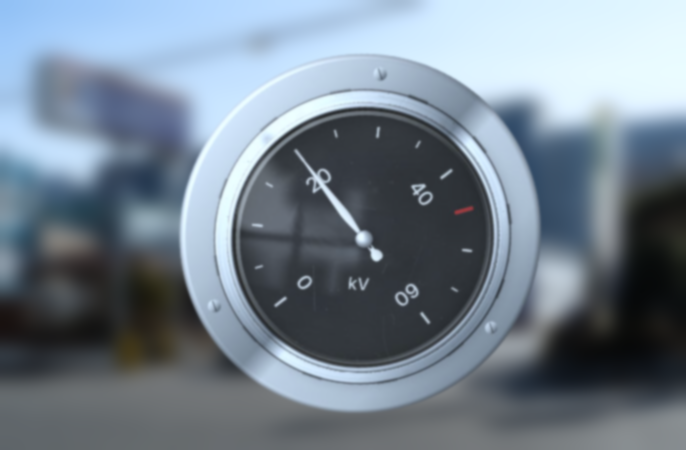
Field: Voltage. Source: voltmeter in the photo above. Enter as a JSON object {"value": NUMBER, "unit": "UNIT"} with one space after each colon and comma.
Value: {"value": 20, "unit": "kV"}
